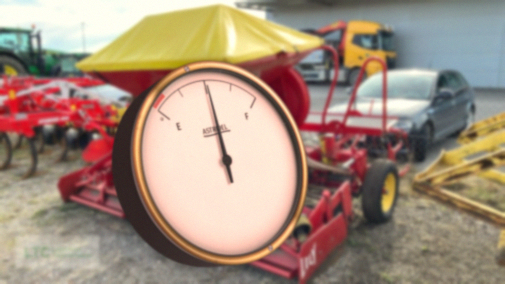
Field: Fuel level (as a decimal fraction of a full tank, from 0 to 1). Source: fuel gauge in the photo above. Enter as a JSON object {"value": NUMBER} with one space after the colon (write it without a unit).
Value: {"value": 0.5}
